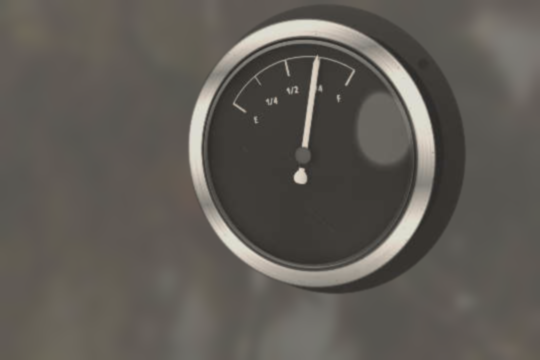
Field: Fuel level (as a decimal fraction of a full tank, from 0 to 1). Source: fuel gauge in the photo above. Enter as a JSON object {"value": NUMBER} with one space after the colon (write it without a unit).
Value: {"value": 0.75}
